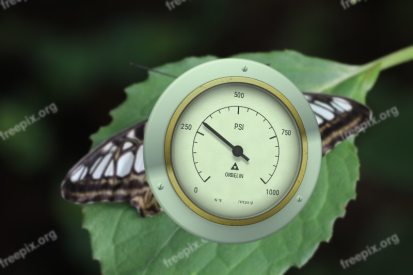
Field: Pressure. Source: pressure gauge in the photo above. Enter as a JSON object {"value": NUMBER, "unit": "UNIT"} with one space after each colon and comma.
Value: {"value": 300, "unit": "psi"}
